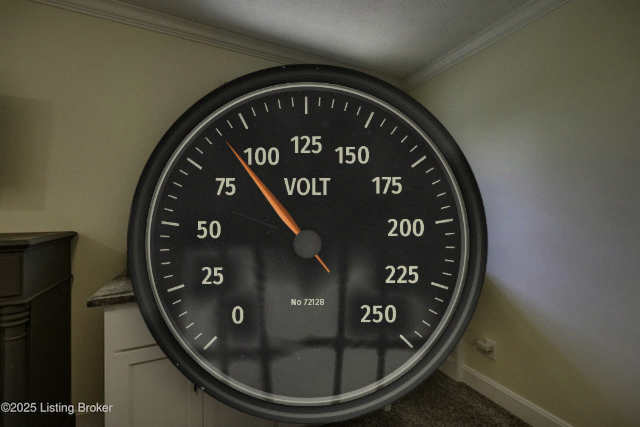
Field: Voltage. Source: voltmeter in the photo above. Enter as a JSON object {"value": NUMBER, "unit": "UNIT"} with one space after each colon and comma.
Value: {"value": 90, "unit": "V"}
